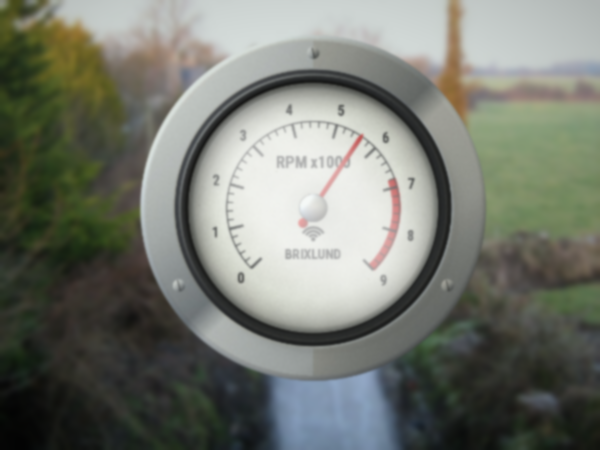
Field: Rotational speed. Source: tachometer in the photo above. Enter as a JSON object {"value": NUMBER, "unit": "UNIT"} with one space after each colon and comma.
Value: {"value": 5600, "unit": "rpm"}
